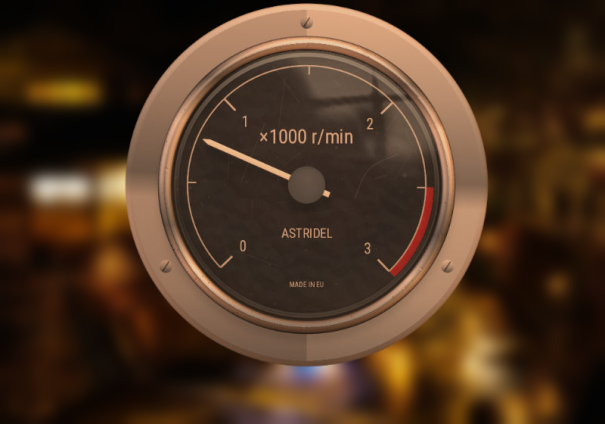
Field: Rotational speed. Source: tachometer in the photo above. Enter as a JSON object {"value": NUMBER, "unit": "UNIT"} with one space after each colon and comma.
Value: {"value": 750, "unit": "rpm"}
